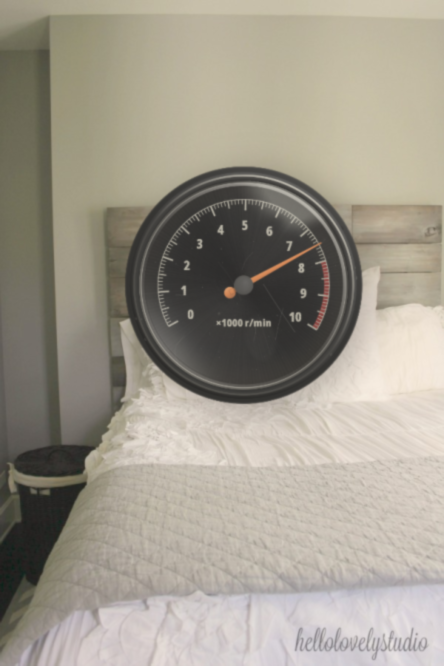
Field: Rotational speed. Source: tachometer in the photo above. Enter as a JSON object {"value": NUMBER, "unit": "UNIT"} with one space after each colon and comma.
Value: {"value": 7500, "unit": "rpm"}
